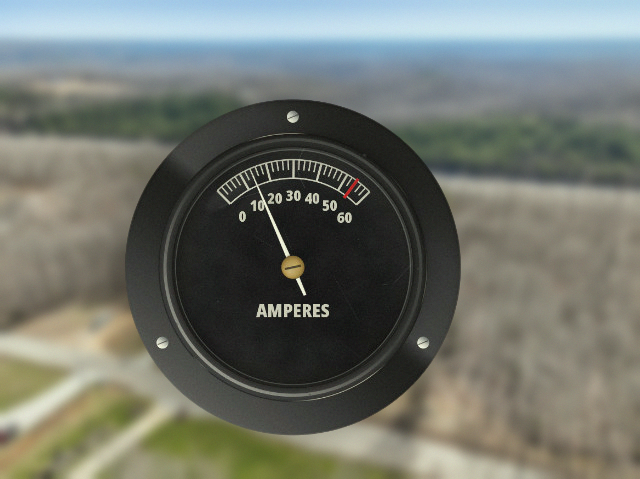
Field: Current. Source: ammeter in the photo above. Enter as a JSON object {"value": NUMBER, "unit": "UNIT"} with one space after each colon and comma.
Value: {"value": 14, "unit": "A"}
